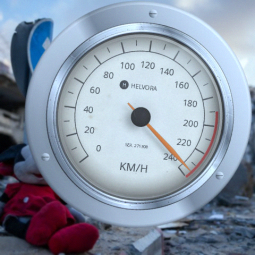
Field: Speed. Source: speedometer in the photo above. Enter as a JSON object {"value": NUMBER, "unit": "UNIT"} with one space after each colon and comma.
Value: {"value": 235, "unit": "km/h"}
